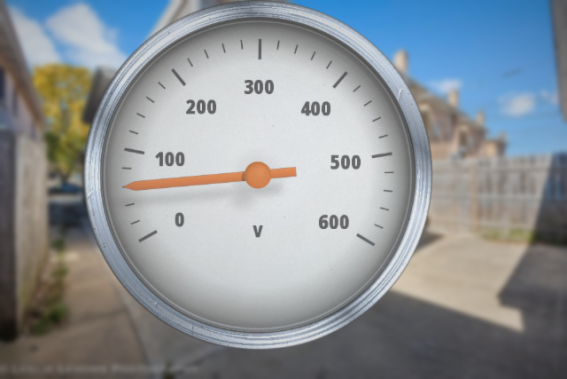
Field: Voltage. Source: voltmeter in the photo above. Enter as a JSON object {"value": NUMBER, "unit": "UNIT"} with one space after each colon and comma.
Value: {"value": 60, "unit": "V"}
